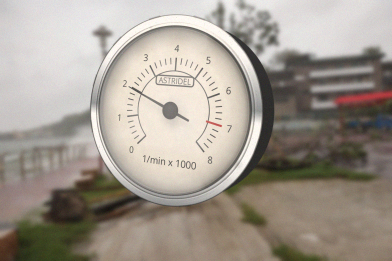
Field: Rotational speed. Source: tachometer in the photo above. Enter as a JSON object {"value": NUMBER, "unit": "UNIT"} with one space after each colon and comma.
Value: {"value": 2000, "unit": "rpm"}
